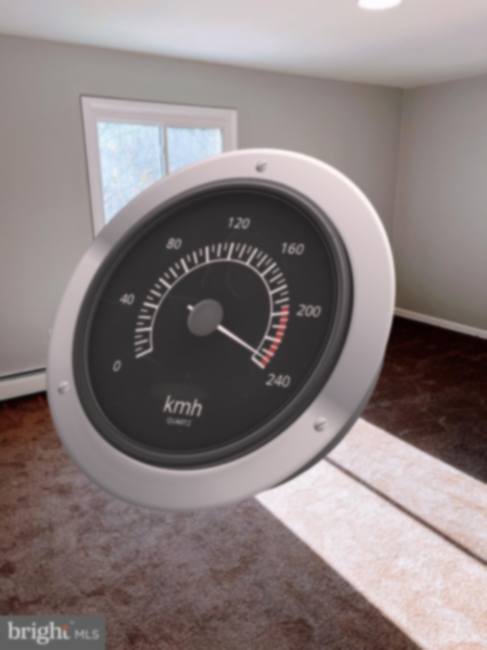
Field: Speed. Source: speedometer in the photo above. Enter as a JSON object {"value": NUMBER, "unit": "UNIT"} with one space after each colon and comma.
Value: {"value": 235, "unit": "km/h"}
